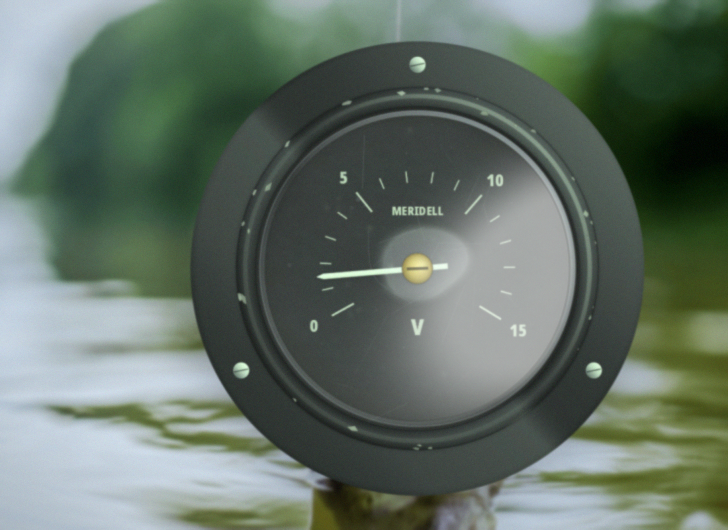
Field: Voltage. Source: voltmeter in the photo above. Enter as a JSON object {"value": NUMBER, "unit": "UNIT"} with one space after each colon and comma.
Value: {"value": 1.5, "unit": "V"}
